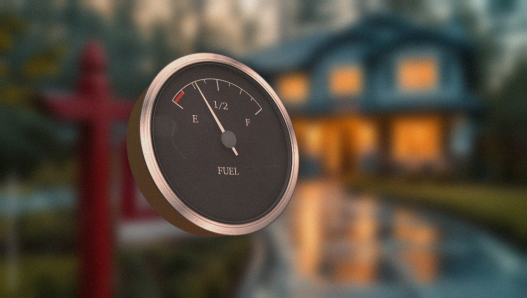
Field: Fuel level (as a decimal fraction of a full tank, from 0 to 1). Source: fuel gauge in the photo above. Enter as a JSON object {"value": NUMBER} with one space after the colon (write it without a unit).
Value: {"value": 0.25}
